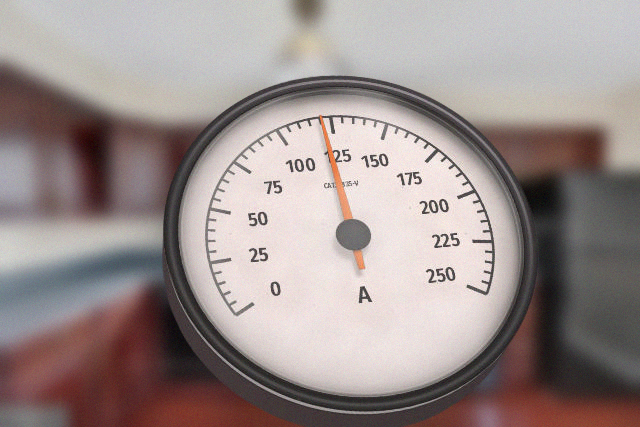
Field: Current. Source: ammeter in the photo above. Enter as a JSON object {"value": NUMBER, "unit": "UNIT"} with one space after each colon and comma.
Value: {"value": 120, "unit": "A"}
